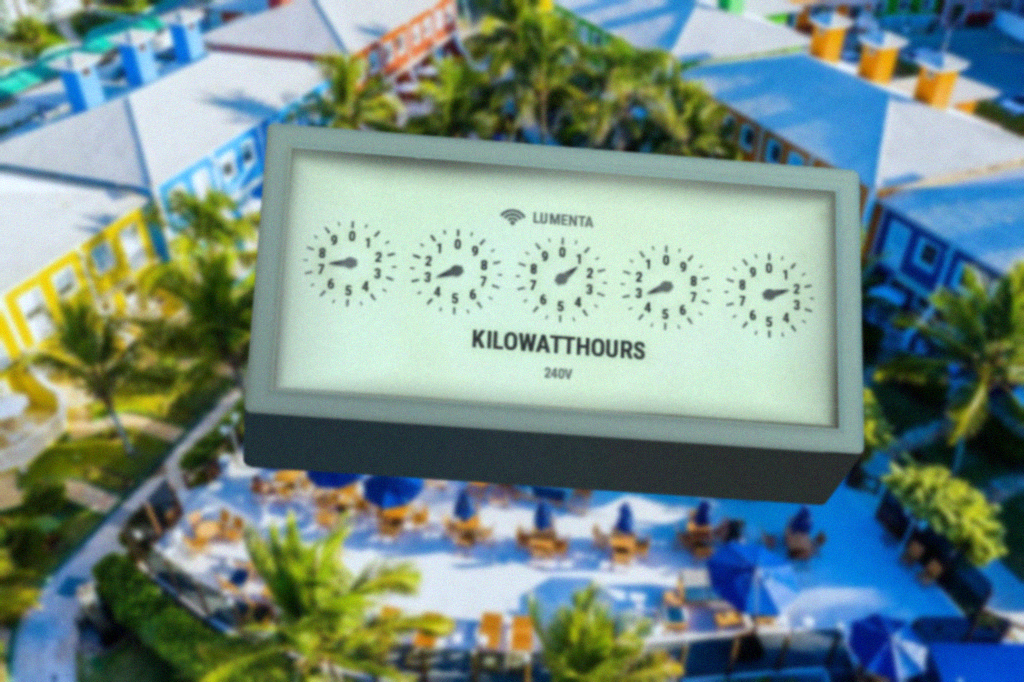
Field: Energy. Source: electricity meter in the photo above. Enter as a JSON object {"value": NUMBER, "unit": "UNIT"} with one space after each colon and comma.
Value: {"value": 73132, "unit": "kWh"}
